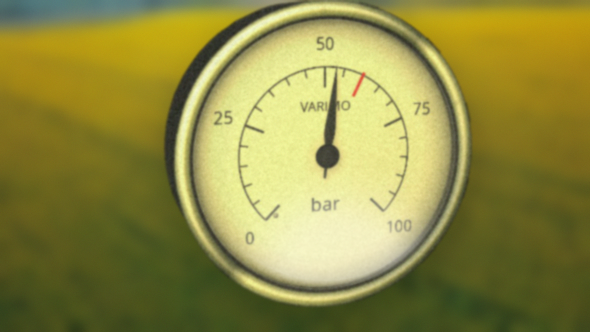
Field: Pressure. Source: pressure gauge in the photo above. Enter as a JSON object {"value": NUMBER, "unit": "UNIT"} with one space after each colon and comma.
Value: {"value": 52.5, "unit": "bar"}
